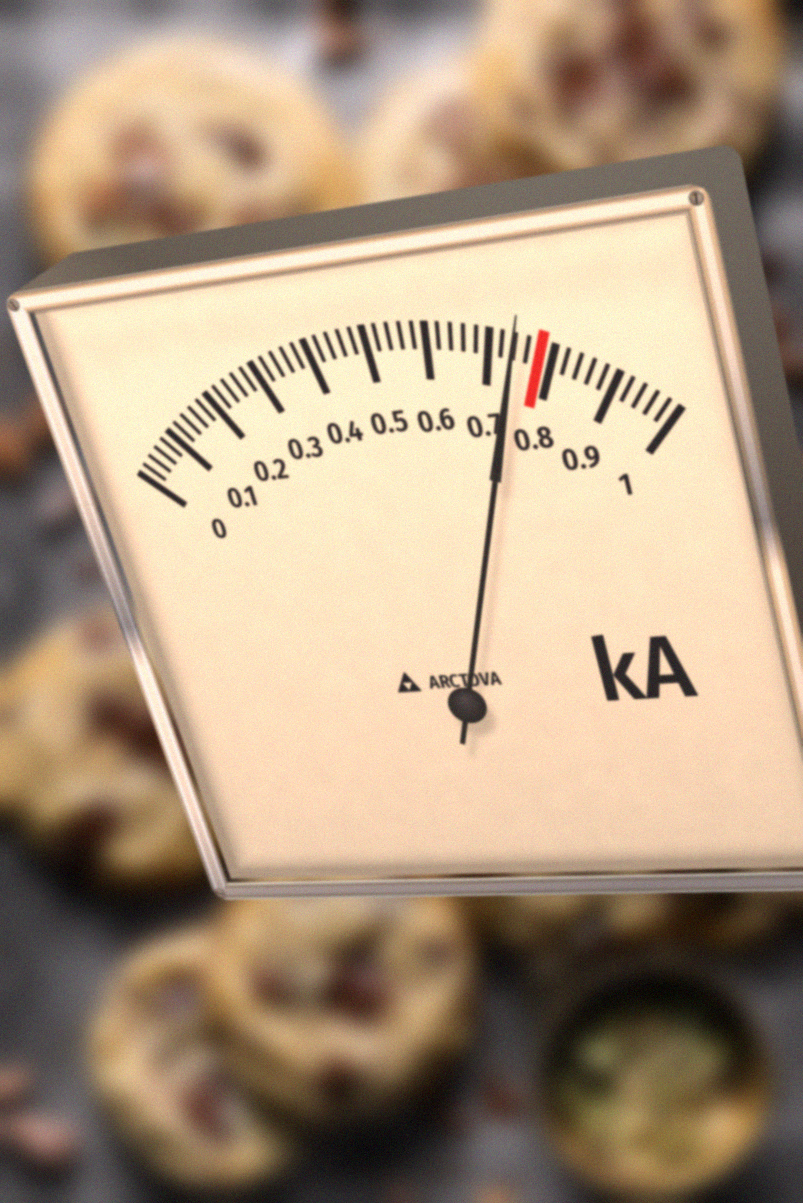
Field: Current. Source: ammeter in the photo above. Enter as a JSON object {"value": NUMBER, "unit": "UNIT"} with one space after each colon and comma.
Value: {"value": 0.74, "unit": "kA"}
